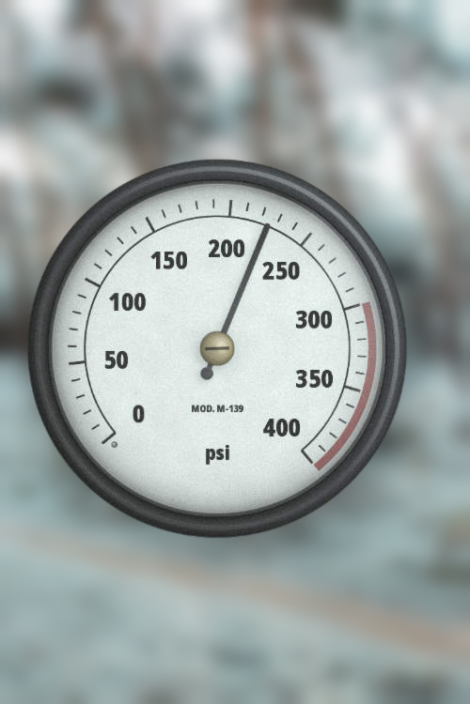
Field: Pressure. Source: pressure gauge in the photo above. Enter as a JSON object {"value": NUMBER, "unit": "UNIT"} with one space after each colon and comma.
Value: {"value": 225, "unit": "psi"}
